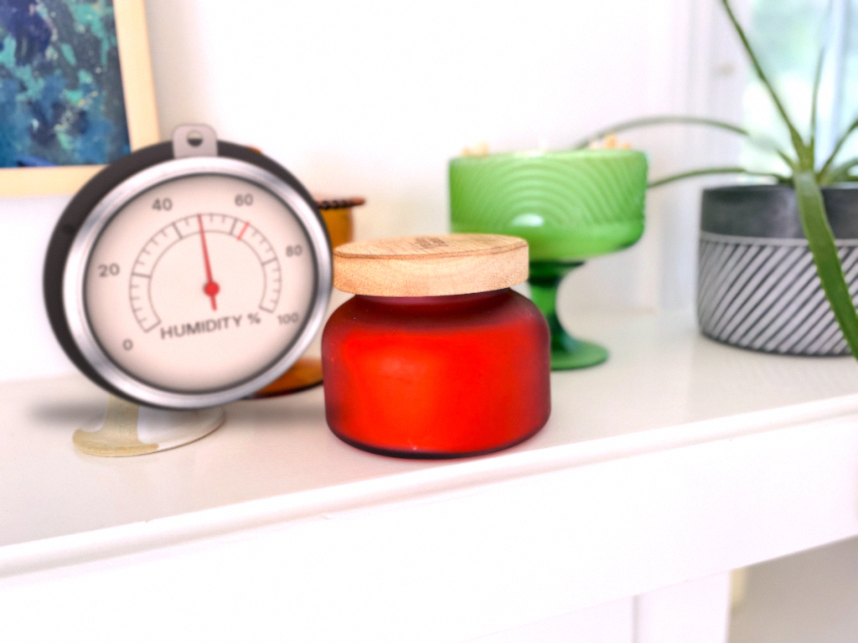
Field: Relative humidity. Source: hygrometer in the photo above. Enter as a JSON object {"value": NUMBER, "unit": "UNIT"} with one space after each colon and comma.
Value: {"value": 48, "unit": "%"}
